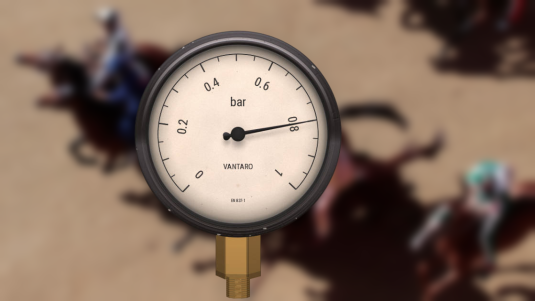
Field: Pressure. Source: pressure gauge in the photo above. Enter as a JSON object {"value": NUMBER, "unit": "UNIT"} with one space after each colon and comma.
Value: {"value": 0.8, "unit": "bar"}
